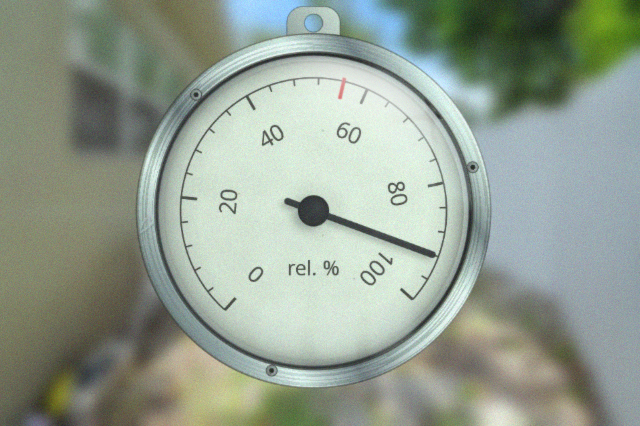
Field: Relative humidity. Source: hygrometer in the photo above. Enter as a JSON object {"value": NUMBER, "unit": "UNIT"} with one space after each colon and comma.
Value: {"value": 92, "unit": "%"}
